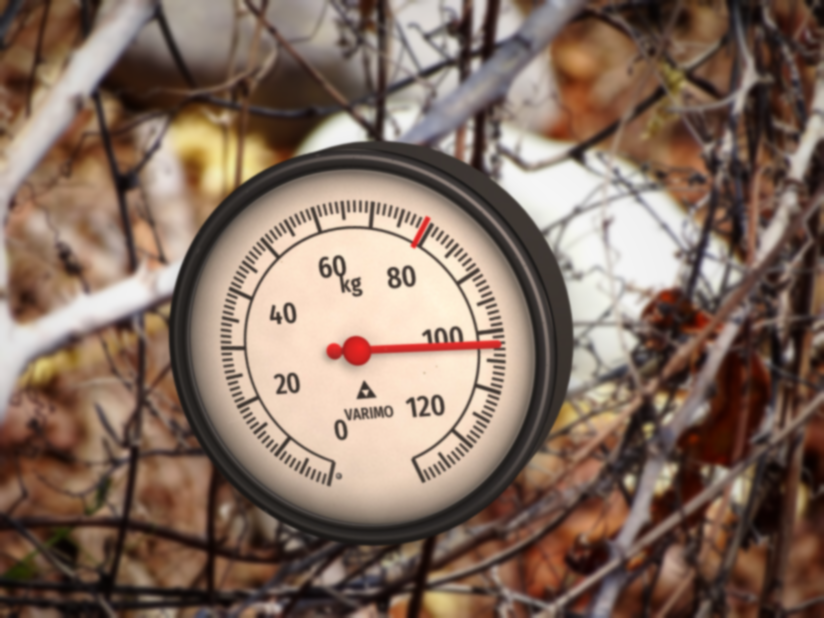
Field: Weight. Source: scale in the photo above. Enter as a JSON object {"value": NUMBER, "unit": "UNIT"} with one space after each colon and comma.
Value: {"value": 102, "unit": "kg"}
